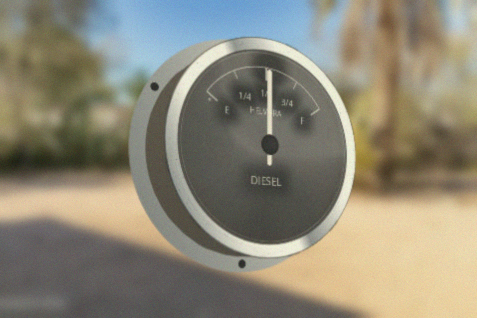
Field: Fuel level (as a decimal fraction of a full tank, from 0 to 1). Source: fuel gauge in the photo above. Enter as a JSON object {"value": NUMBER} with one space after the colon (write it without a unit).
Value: {"value": 0.5}
